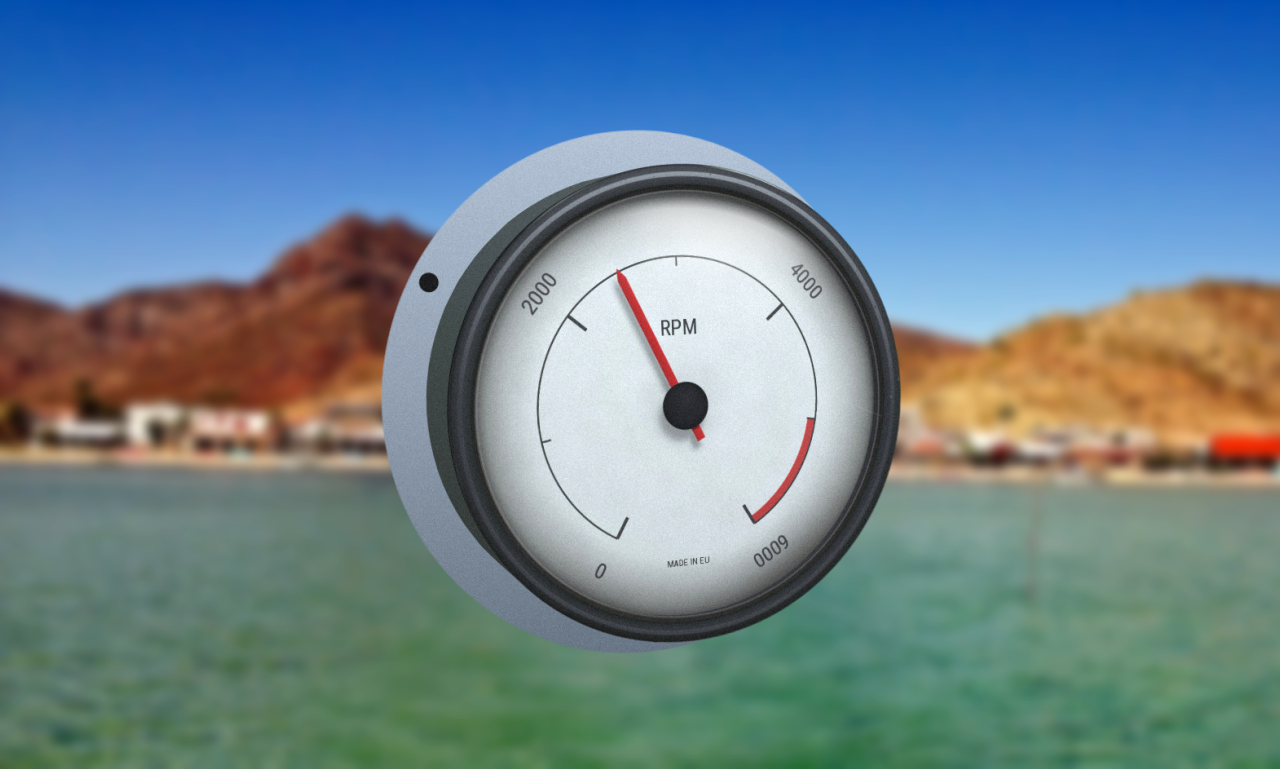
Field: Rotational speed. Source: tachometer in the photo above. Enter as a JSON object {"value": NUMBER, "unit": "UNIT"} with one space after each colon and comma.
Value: {"value": 2500, "unit": "rpm"}
